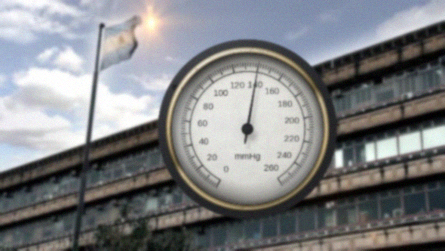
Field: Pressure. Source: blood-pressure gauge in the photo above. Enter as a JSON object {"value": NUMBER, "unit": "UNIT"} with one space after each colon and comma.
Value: {"value": 140, "unit": "mmHg"}
